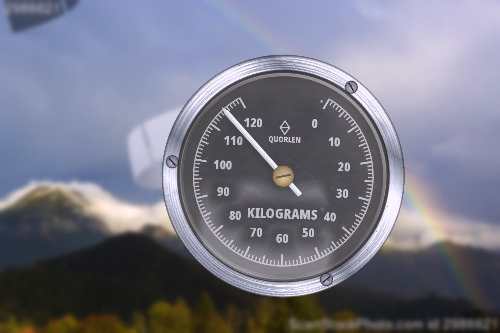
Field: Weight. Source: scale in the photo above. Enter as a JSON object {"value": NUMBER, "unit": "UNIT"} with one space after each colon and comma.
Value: {"value": 115, "unit": "kg"}
